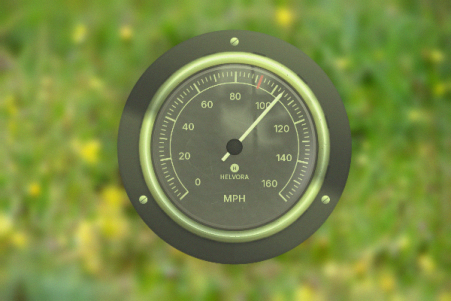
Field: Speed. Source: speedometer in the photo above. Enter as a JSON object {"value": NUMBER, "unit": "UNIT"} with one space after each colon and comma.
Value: {"value": 104, "unit": "mph"}
